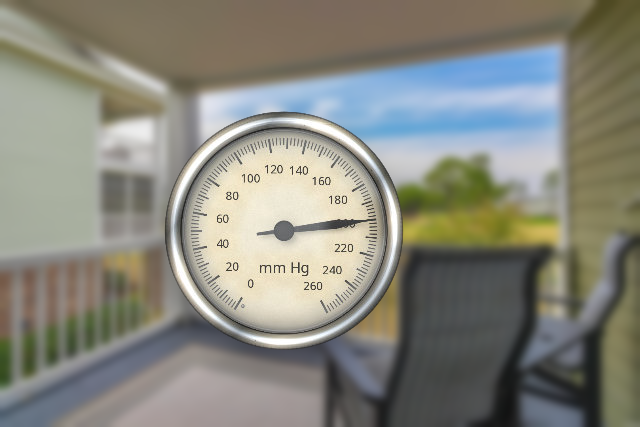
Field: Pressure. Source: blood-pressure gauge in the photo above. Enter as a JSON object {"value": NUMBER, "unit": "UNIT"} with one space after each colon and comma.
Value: {"value": 200, "unit": "mmHg"}
